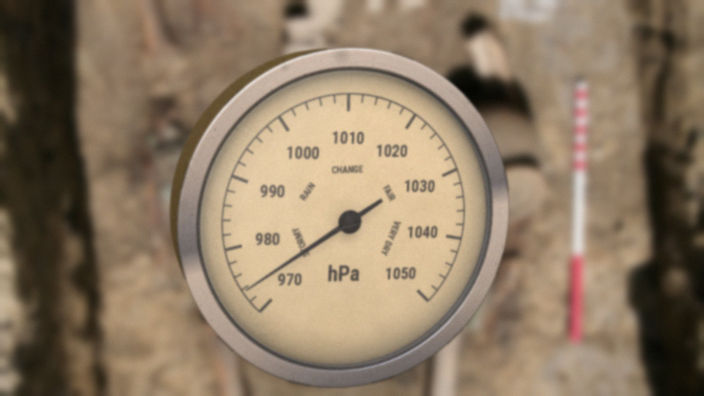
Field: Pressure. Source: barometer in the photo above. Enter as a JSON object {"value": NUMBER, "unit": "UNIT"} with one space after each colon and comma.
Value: {"value": 974, "unit": "hPa"}
